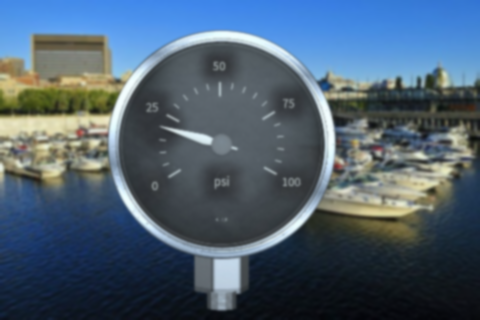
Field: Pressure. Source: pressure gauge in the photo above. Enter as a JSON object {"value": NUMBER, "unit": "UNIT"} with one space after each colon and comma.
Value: {"value": 20, "unit": "psi"}
